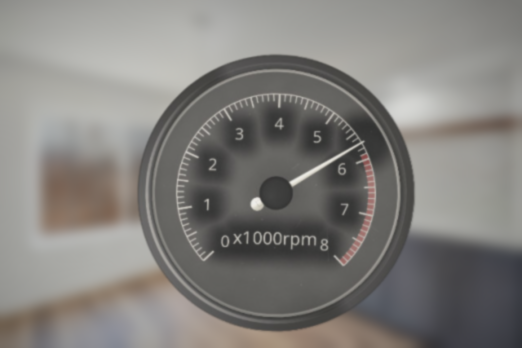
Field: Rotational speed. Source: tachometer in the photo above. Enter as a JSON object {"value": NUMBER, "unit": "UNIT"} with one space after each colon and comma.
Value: {"value": 5700, "unit": "rpm"}
